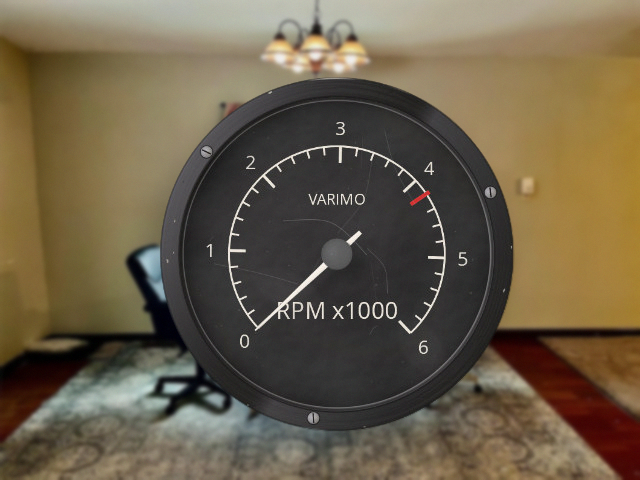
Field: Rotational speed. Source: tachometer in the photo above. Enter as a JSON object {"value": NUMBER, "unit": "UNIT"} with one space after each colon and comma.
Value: {"value": 0, "unit": "rpm"}
